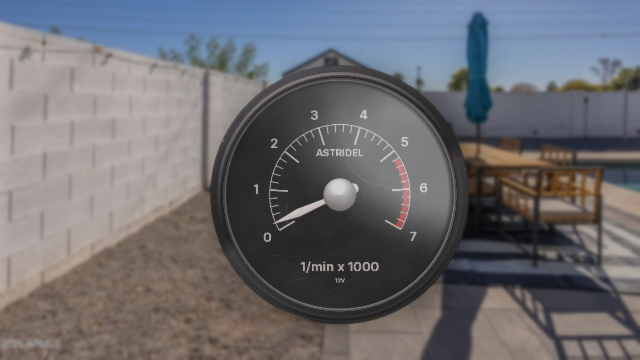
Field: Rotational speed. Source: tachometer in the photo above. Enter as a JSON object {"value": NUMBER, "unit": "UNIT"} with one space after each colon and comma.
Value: {"value": 200, "unit": "rpm"}
